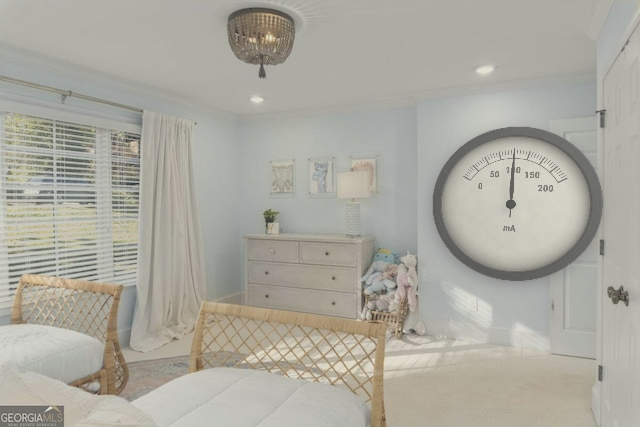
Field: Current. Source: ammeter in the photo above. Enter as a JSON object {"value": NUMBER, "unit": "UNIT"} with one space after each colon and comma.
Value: {"value": 100, "unit": "mA"}
